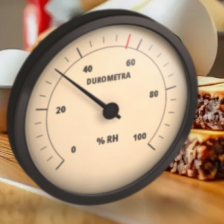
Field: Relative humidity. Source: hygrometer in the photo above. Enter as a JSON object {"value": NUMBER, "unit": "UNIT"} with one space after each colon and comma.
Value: {"value": 32, "unit": "%"}
